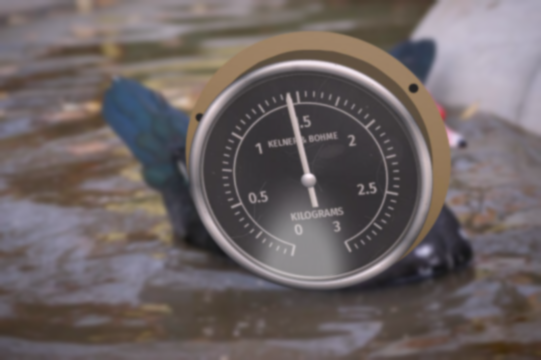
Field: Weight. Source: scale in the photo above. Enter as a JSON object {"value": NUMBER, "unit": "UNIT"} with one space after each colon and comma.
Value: {"value": 1.45, "unit": "kg"}
